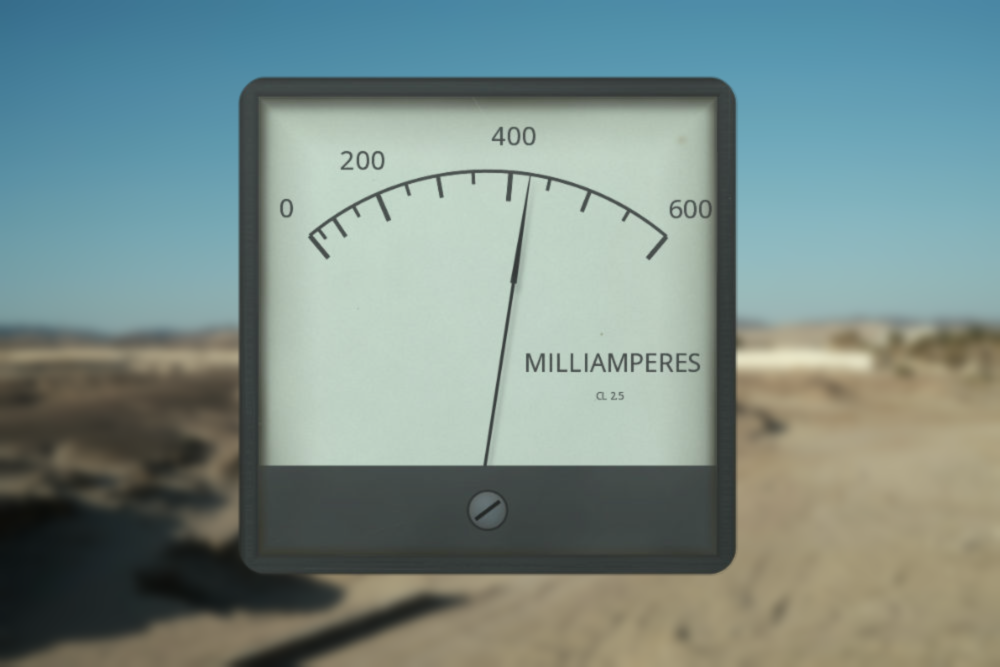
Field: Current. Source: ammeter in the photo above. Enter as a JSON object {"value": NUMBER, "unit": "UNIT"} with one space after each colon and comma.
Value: {"value": 425, "unit": "mA"}
